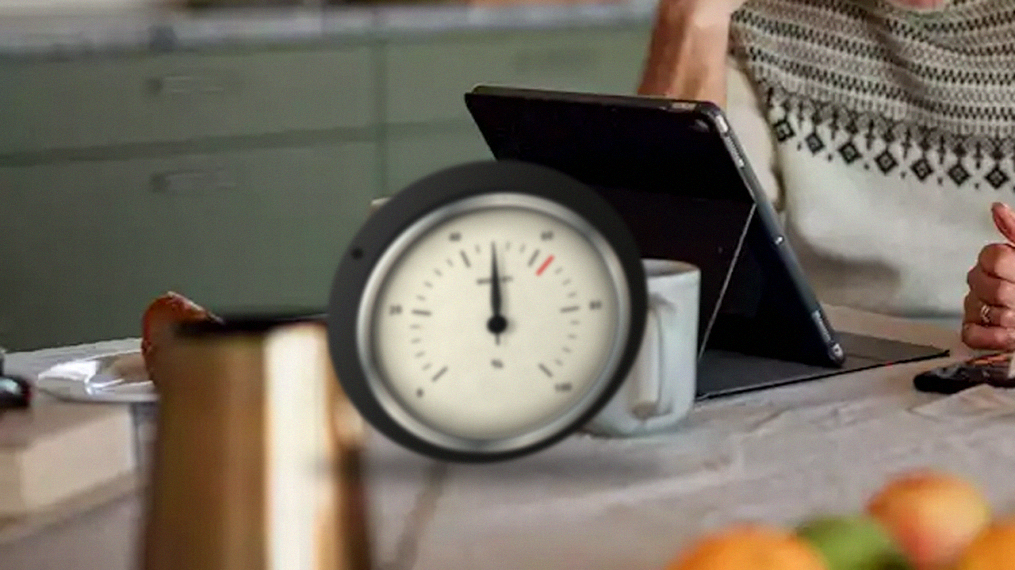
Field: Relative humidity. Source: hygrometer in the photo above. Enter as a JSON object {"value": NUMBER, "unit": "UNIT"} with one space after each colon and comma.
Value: {"value": 48, "unit": "%"}
